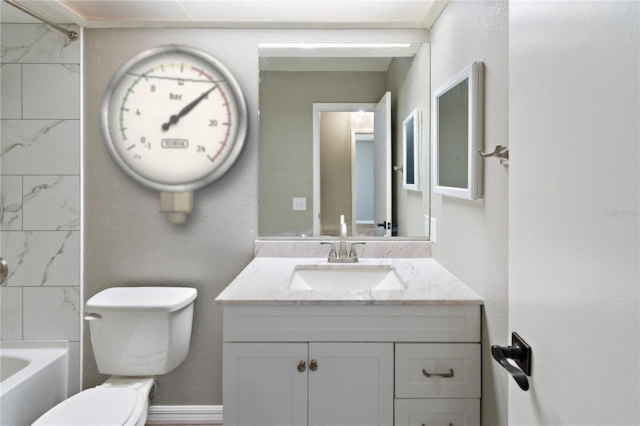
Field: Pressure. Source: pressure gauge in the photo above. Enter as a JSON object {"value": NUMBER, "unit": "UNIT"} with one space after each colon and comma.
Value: {"value": 16, "unit": "bar"}
